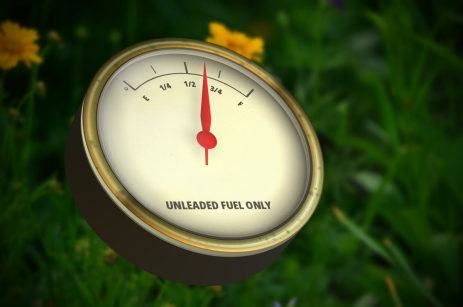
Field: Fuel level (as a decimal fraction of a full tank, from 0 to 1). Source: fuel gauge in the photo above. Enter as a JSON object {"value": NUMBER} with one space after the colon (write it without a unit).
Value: {"value": 0.625}
